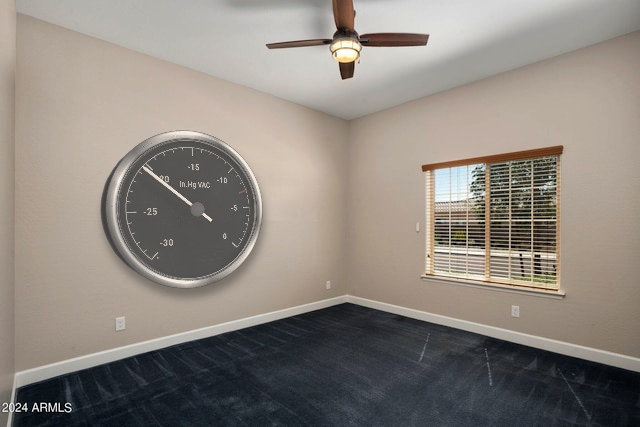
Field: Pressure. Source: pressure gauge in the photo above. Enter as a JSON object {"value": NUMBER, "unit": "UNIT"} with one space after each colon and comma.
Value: {"value": -20.5, "unit": "inHg"}
